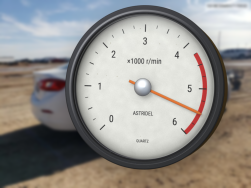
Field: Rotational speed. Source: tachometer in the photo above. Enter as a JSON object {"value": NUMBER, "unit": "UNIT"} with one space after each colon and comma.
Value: {"value": 5500, "unit": "rpm"}
